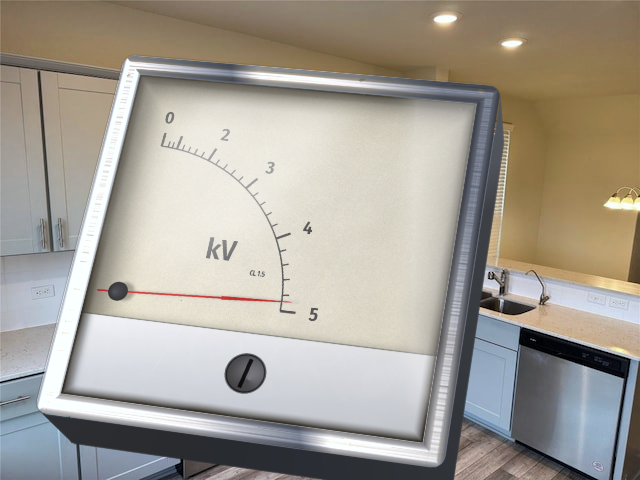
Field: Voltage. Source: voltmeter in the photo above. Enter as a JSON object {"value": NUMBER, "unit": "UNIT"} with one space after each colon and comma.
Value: {"value": 4.9, "unit": "kV"}
